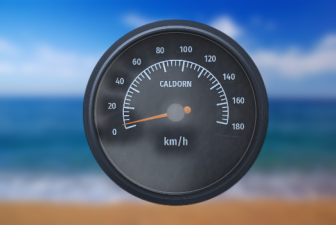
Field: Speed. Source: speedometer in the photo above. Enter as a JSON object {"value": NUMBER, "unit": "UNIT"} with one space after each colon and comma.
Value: {"value": 4, "unit": "km/h"}
